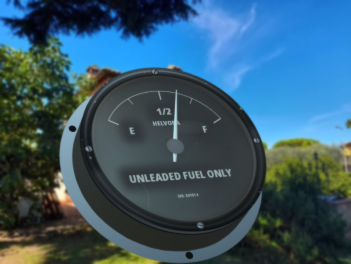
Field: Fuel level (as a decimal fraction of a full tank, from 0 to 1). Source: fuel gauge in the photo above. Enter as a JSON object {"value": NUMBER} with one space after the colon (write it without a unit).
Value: {"value": 0.625}
